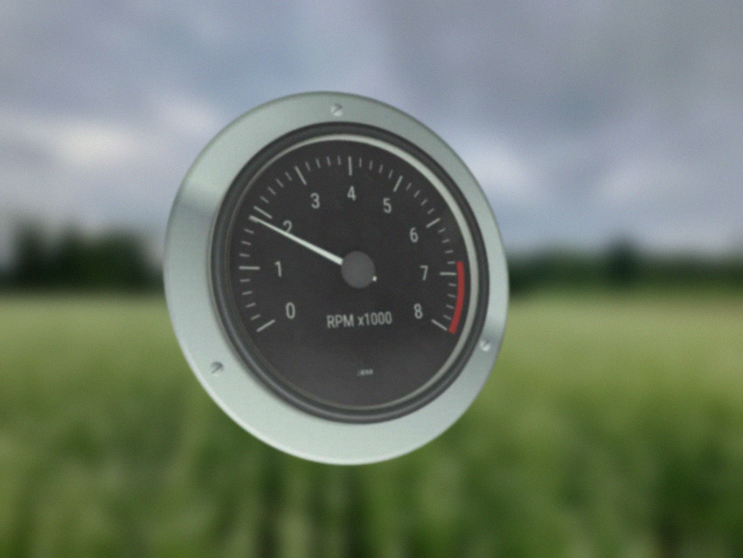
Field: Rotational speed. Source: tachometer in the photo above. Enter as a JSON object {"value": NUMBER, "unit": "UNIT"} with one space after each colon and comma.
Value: {"value": 1800, "unit": "rpm"}
